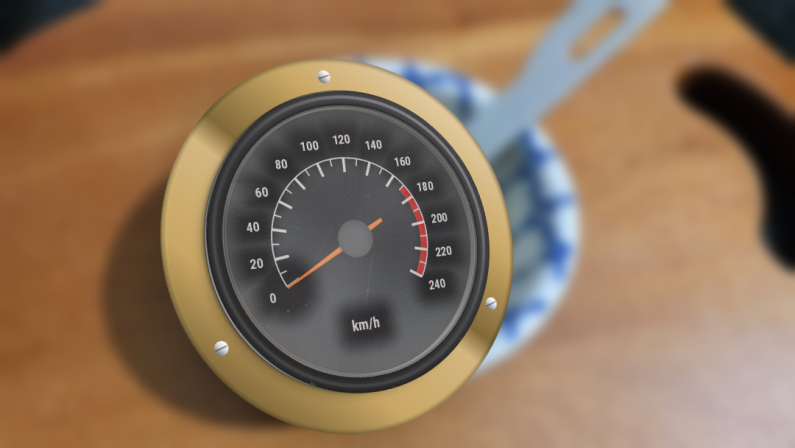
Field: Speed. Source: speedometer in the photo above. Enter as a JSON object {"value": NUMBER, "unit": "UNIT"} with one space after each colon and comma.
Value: {"value": 0, "unit": "km/h"}
